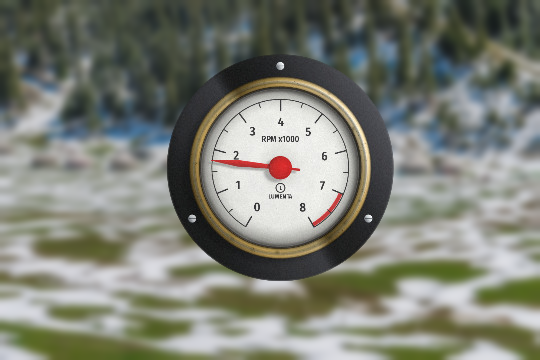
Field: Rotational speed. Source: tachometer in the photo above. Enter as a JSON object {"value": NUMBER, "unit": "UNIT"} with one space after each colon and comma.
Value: {"value": 1750, "unit": "rpm"}
